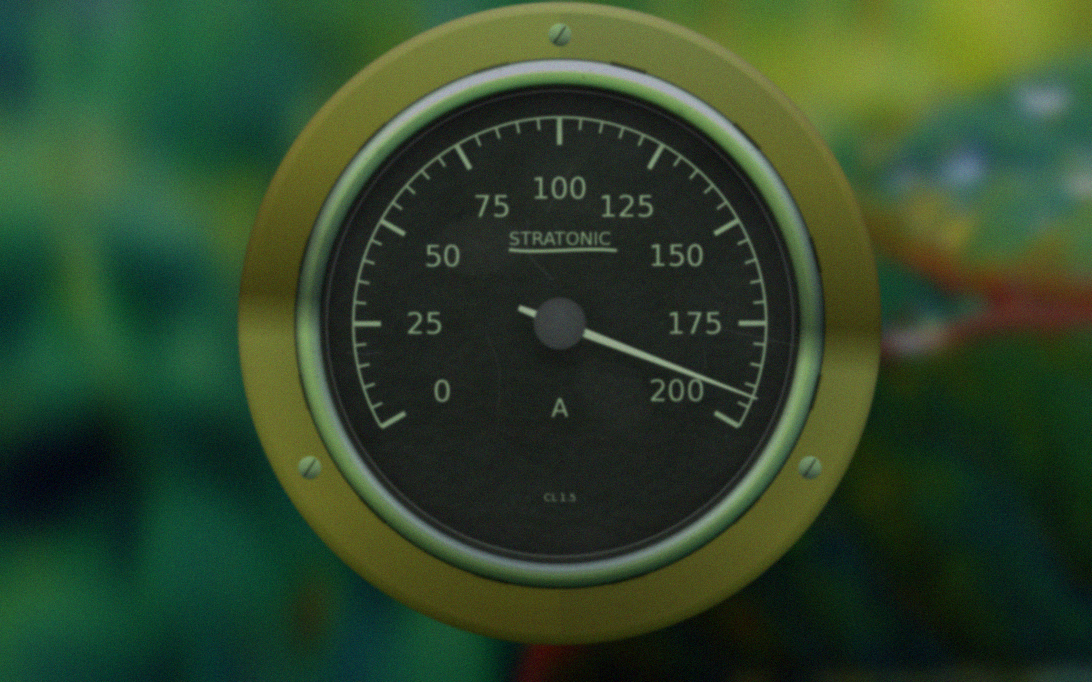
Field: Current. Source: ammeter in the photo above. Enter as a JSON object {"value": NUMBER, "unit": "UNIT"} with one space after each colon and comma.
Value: {"value": 192.5, "unit": "A"}
